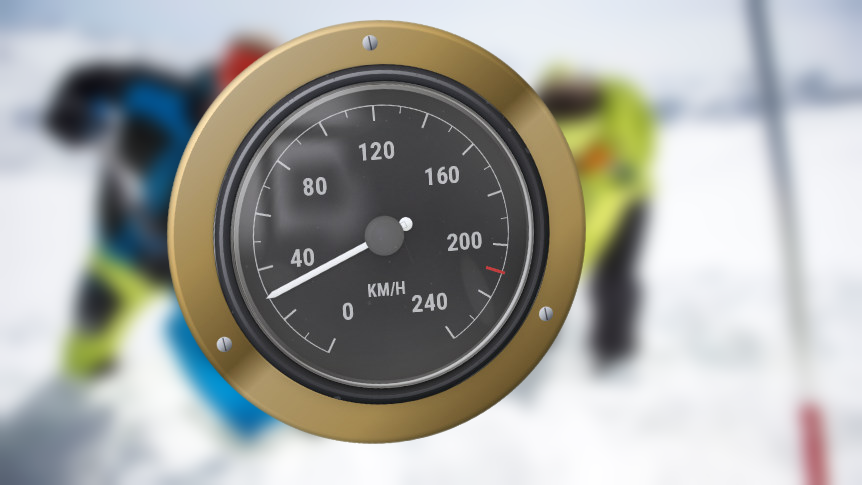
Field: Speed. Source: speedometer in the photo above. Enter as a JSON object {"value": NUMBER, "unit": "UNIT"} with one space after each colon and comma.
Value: {"value": 30, "unit": "km/h"}
